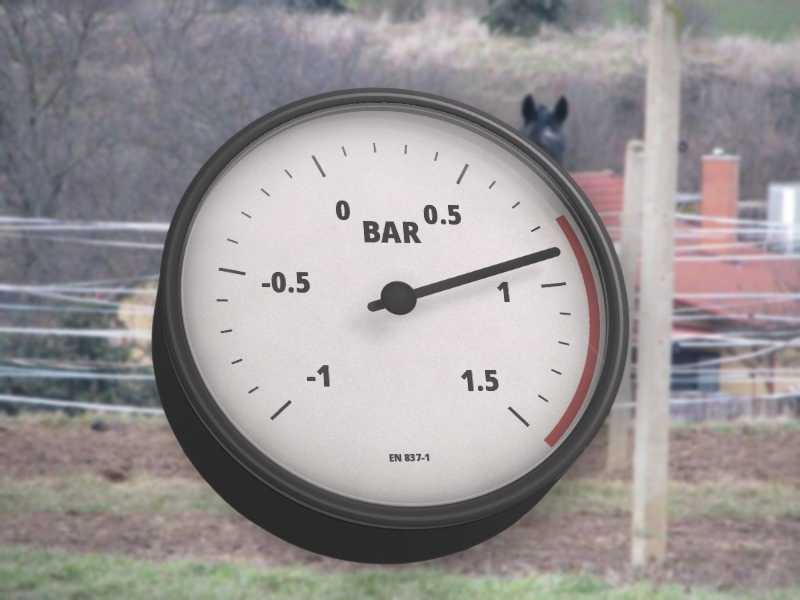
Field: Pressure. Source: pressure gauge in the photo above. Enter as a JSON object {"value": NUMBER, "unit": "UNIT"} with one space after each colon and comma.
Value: {"value": 0.9, "unit": "bar"}
